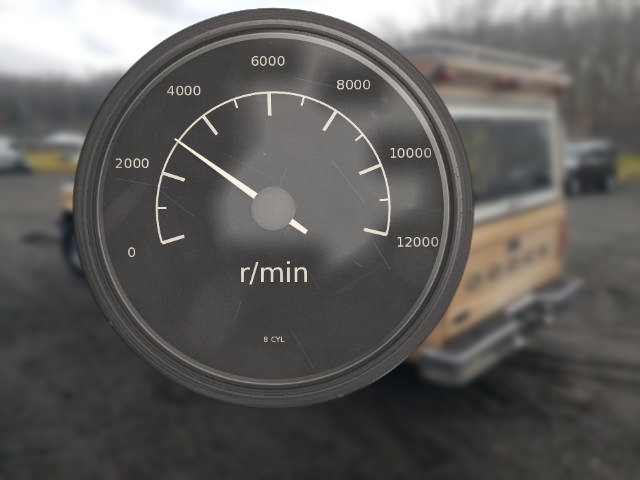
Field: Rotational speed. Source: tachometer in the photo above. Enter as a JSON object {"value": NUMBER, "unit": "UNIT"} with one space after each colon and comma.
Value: {"value": 3000, "unit": "rpm"}
